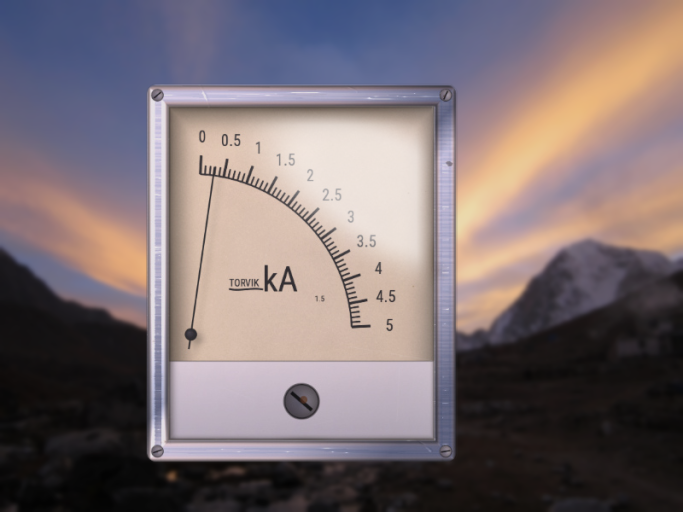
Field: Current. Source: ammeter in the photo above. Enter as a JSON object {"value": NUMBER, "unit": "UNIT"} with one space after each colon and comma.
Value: {"value": 0.3, "unit": "kA"}
